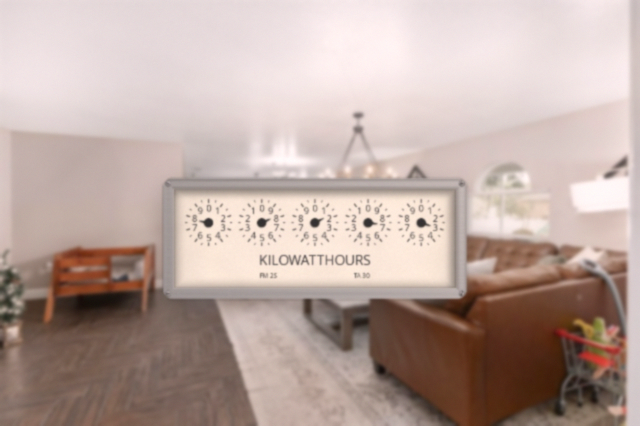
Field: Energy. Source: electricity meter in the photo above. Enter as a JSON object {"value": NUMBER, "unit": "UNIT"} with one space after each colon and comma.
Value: {"value": 78173, "unit": "kWh"}
